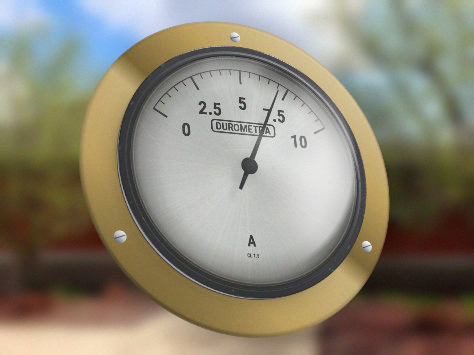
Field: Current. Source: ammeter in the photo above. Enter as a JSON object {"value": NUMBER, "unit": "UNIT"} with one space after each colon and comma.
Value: {"value": 7, "unit": "A"}
